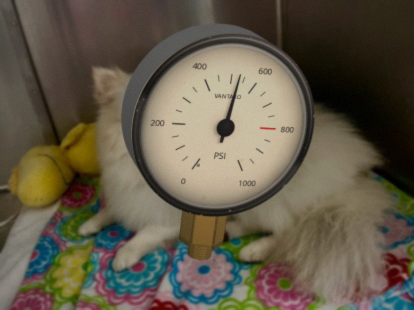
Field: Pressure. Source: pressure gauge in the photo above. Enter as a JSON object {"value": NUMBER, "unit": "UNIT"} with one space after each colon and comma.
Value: {"value": 525, "unit": "psi"}
